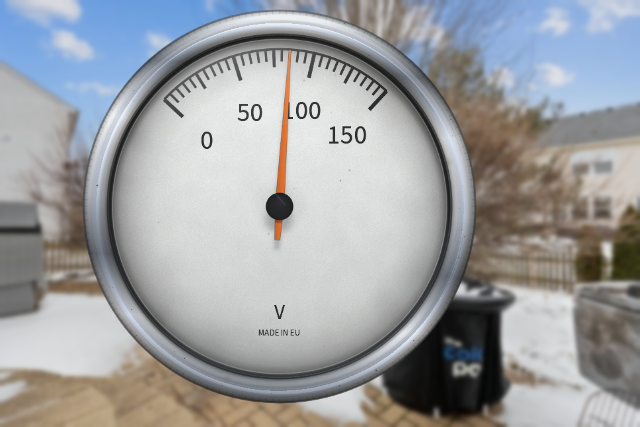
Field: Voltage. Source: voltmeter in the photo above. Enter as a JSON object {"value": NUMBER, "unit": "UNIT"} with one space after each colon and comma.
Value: {"value": 85, "unit": "V"}
